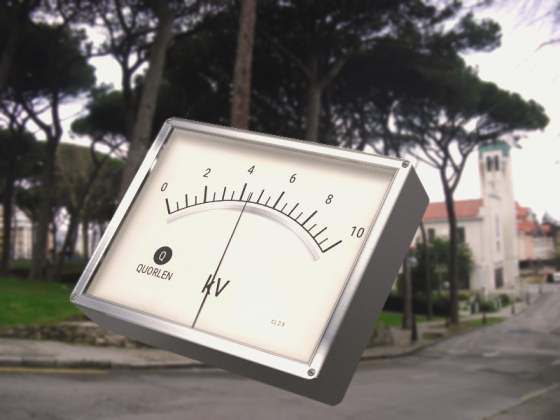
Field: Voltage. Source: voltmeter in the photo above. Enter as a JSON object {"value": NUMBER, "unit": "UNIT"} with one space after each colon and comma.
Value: {"value": 4.5, "unit": "kV"}
